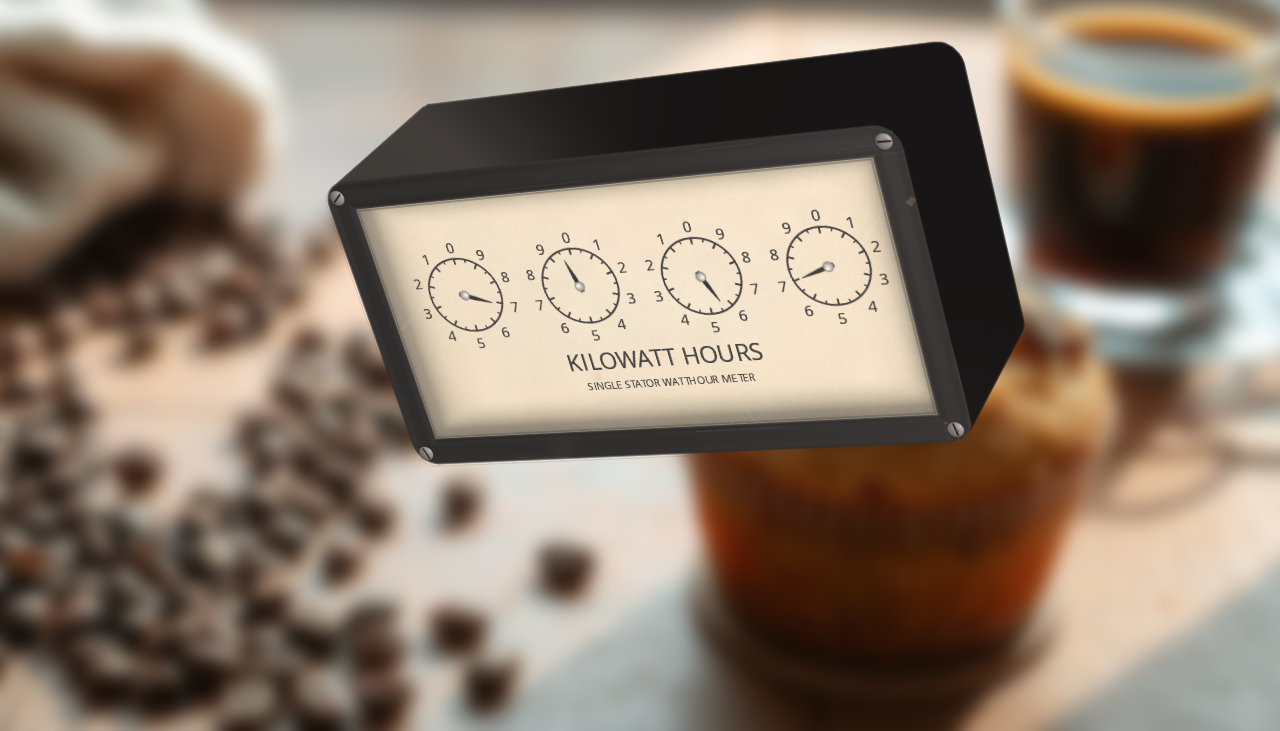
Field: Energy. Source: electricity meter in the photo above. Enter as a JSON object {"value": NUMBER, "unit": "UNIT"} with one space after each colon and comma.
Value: {"value": 6957, "unit": "kWh"}
